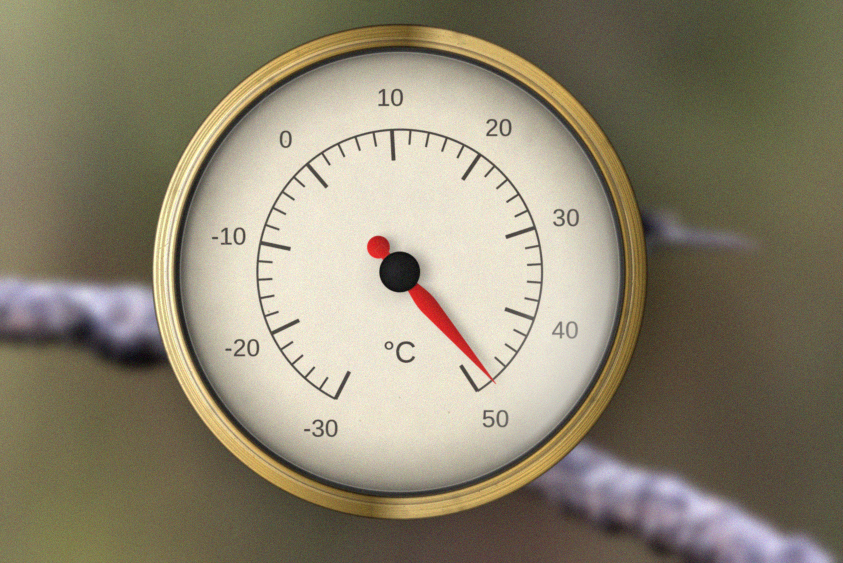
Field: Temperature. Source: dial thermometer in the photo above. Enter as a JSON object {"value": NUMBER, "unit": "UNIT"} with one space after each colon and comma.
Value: {"value": 48, "unit": "°C"}
